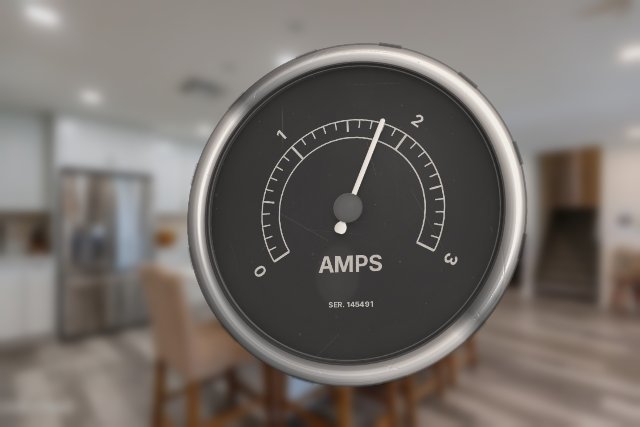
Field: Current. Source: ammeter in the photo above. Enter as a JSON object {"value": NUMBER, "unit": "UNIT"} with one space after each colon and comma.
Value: {"value": 1.8, "unit": "A"}
